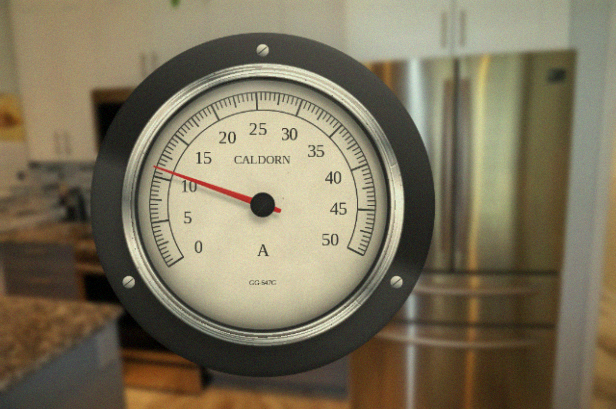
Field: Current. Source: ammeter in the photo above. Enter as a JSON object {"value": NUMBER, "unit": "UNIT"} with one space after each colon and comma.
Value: {"value": 11, "unit": "A"}
